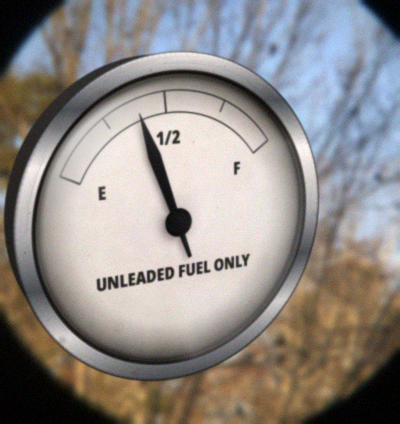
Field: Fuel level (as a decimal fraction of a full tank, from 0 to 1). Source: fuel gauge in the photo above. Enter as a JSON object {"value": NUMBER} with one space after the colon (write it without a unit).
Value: {"value": 0.375}
